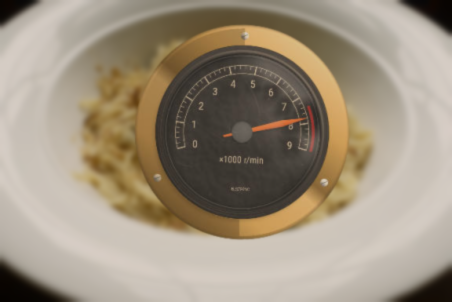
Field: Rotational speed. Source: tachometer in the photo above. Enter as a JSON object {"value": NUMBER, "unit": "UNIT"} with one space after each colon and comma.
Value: {"value": 7800, "unit": "rpm"}
